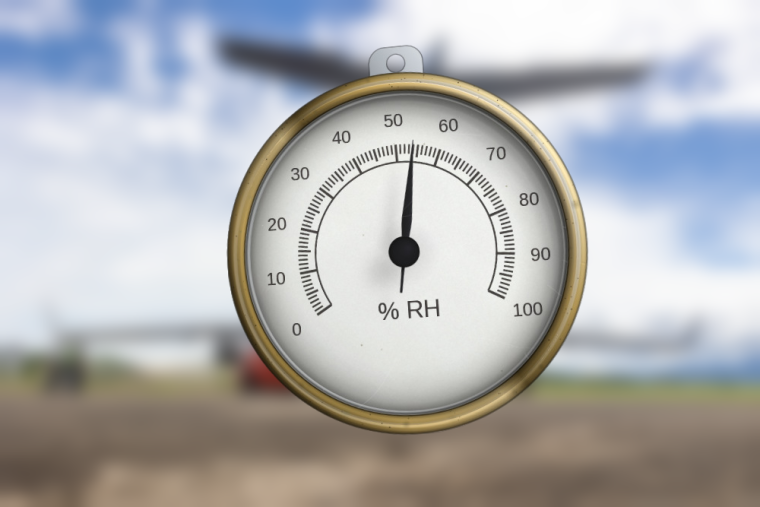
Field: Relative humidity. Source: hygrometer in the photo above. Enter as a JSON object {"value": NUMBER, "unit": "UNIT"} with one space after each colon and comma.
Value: {"value": 54, "unit": "%"}
